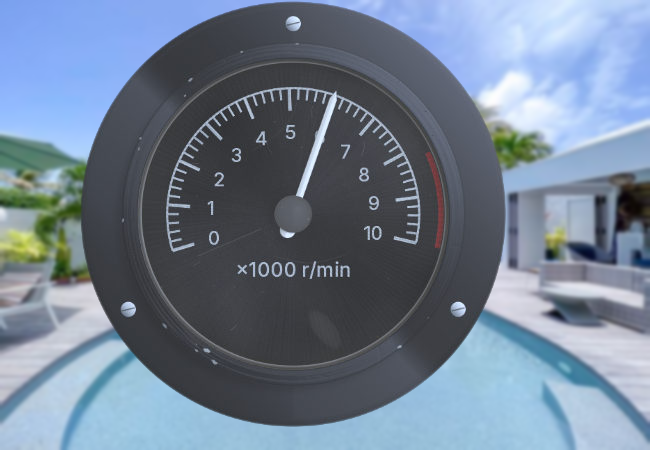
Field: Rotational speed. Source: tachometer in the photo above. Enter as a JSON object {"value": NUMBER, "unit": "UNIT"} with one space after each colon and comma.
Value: {"value": 6000, "unit": "rpm"}
